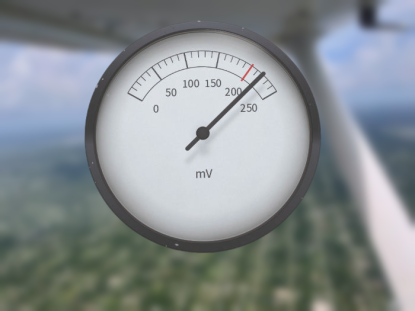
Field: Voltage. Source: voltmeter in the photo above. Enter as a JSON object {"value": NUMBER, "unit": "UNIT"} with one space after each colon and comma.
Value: {"value": 220, "unit": "mV"}
